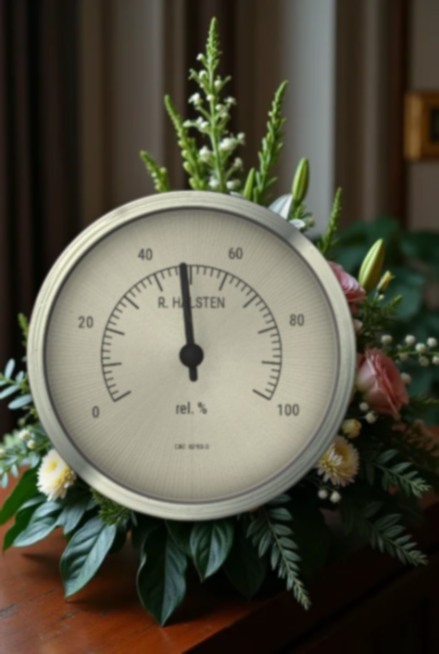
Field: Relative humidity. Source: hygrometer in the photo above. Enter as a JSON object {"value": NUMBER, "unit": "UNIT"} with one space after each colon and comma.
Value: {"value": 48, "unit": "%"}
